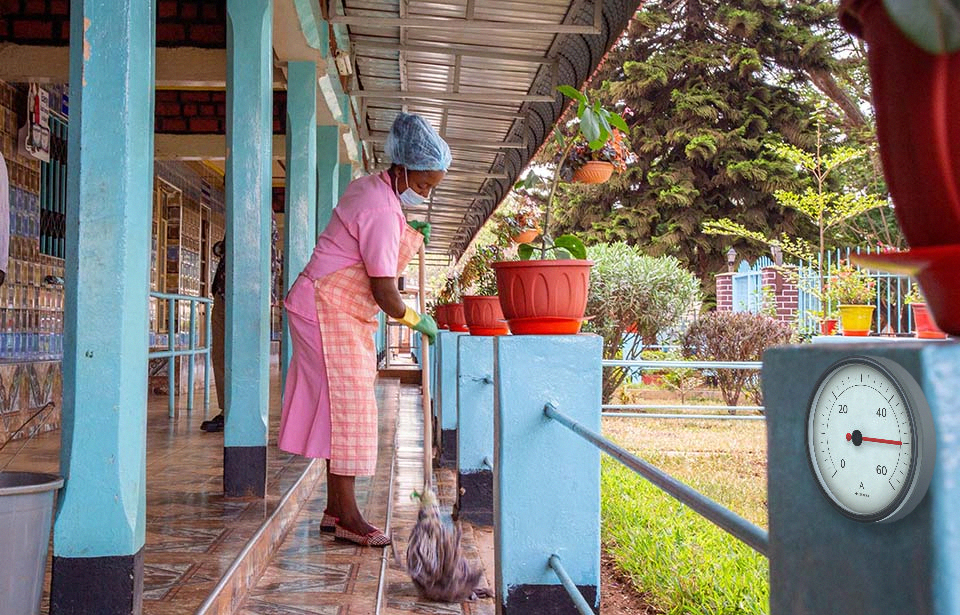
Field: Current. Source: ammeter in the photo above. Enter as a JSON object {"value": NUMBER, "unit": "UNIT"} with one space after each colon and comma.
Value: {"value": 50, "unit": "A"}
